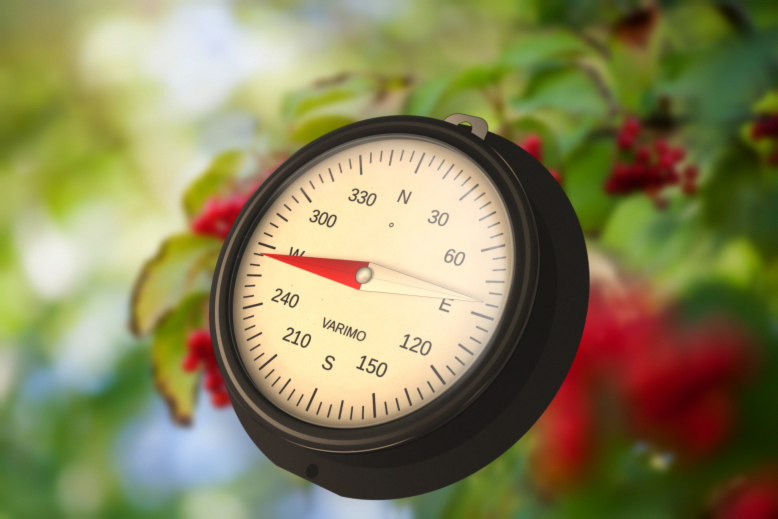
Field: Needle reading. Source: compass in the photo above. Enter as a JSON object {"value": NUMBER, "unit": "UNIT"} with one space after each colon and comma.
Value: {"value": 265, "unit": "°"}
